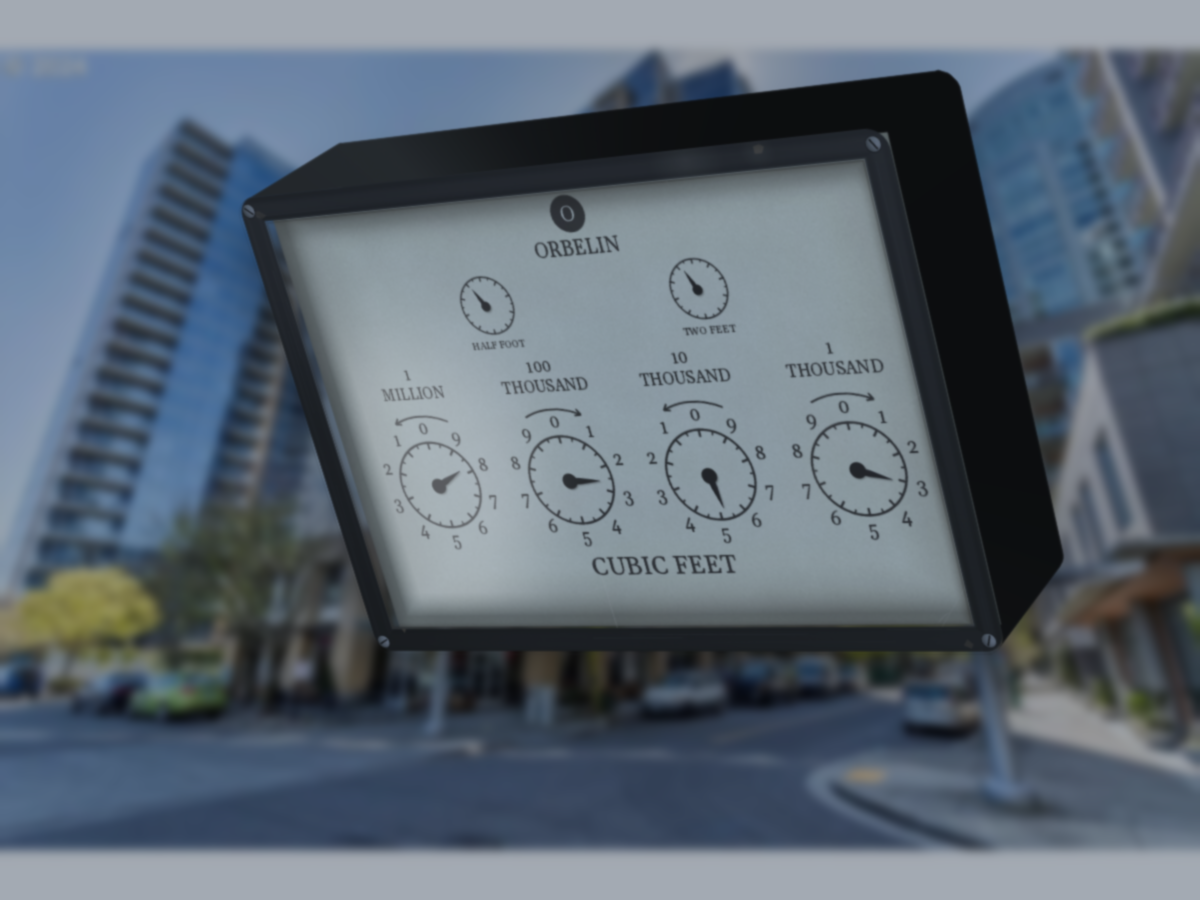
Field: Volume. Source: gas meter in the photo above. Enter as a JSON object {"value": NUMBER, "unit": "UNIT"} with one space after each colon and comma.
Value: {"value": 825300, "unit": "ft³"}
